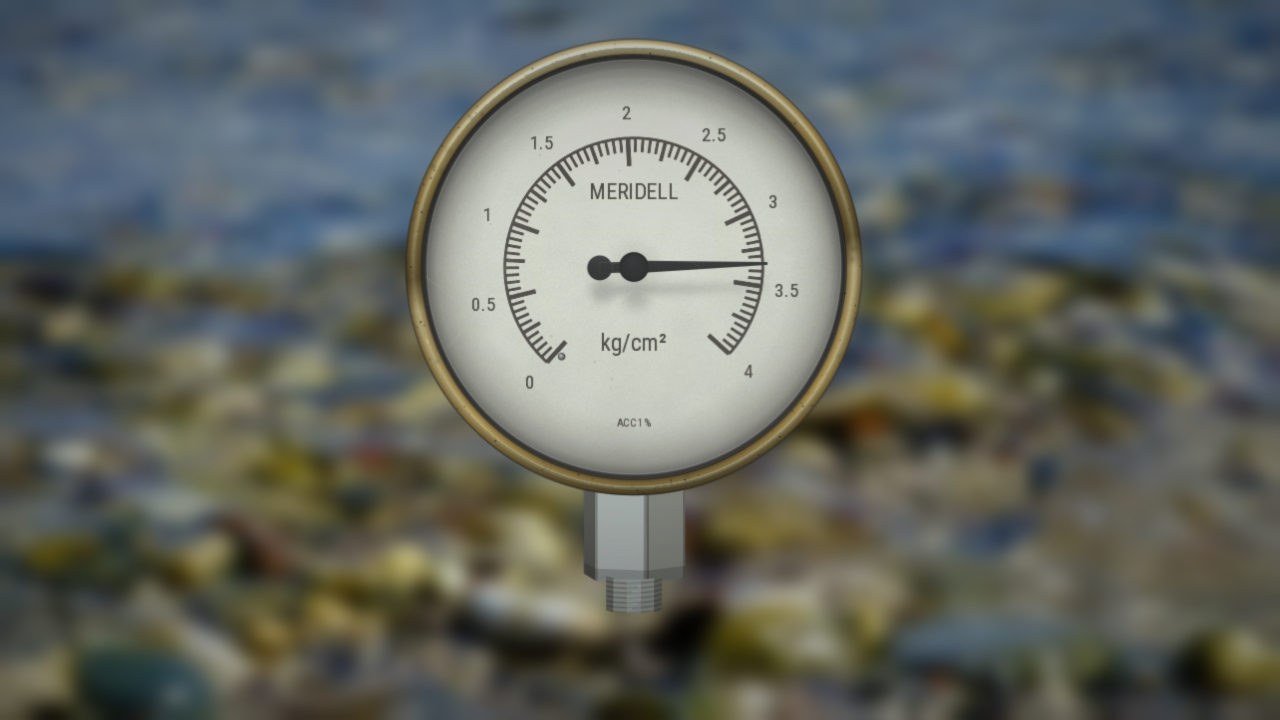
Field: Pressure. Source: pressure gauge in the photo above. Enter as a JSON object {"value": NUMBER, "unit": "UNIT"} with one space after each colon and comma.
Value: {"value": 3.35, "unit": "kg/cm²"}
